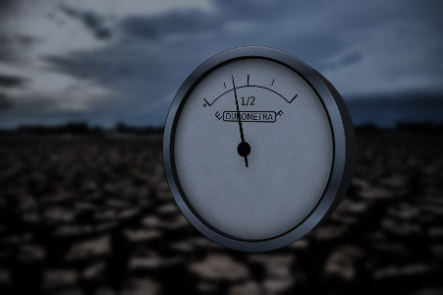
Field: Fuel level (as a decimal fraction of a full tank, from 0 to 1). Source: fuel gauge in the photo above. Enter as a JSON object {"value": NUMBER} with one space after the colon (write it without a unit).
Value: {"value": 0.375}
